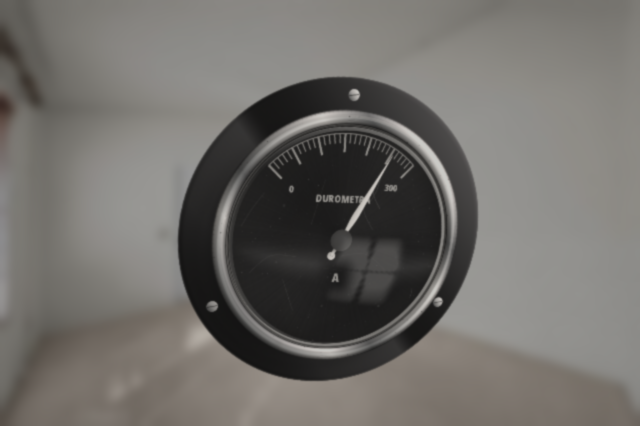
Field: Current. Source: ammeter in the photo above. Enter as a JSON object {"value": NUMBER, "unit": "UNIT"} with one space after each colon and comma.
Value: {"value": 250, "unit": "A"}
